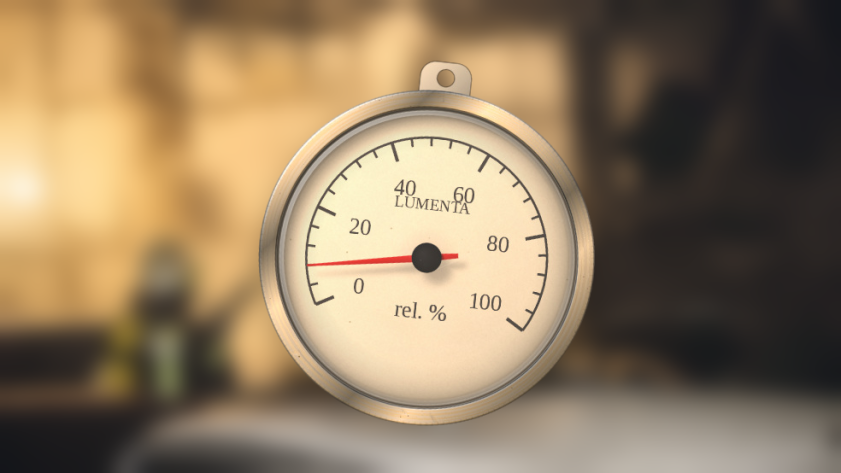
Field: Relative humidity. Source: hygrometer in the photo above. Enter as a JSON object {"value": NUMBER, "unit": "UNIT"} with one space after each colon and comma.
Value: {"value": 8, "unit": "%"}
